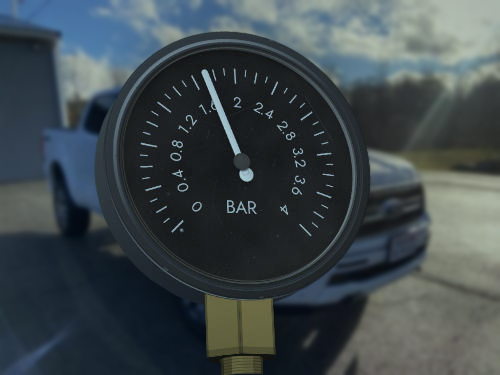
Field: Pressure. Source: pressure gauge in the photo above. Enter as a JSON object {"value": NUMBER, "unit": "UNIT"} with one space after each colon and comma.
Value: {"value": 1.7, "unit": "bar"}
